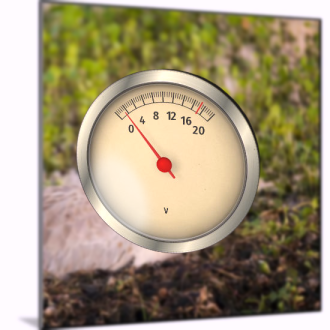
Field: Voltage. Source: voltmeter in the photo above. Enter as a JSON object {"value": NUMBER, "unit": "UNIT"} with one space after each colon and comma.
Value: {"value": 2, "unit": "V"}
